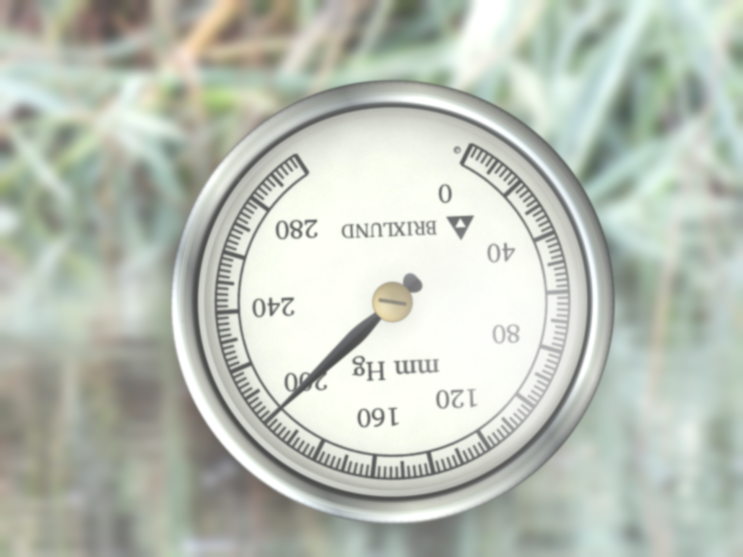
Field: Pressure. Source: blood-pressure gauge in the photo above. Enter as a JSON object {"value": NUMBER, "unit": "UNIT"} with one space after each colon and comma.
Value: {"value": 200, "unit": "mmHg"}
